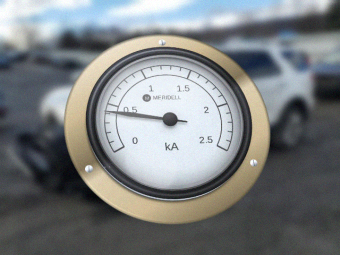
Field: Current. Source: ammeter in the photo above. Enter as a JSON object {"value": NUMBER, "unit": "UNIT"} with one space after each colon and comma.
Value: {"value": 0.4, "unit": "kA"}
